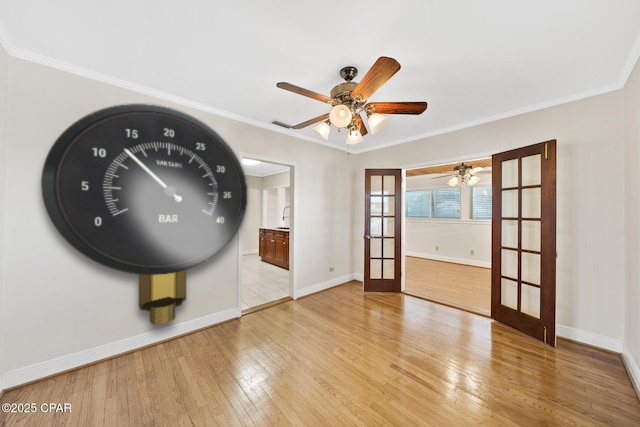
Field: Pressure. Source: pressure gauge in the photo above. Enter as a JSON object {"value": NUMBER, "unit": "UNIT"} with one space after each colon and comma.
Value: {"value": 12.5, "unit": "bar"}
